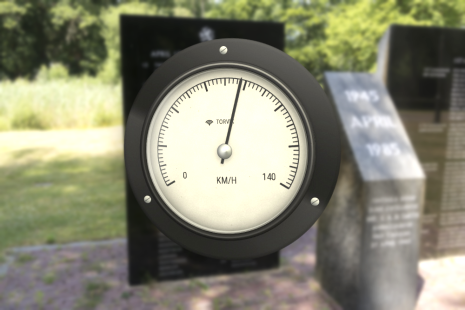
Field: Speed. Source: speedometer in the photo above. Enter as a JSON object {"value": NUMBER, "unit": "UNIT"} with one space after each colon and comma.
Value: {"value": 78, "unit": "km/h"}
